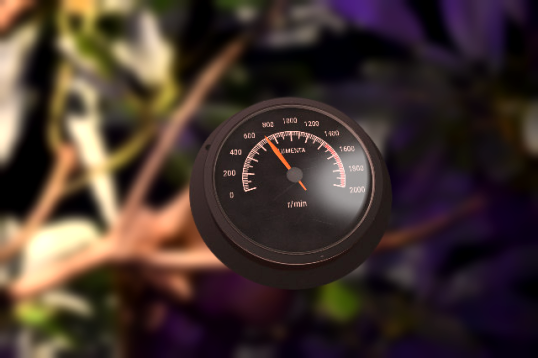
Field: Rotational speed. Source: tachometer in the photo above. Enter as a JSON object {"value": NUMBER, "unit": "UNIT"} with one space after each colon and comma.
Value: {"value": 700, "unit": "rpm"}
